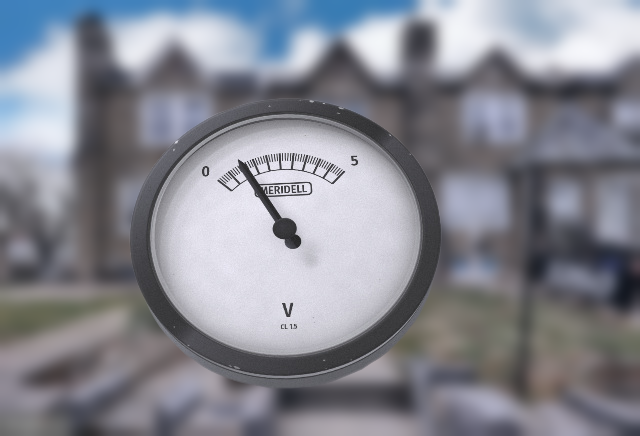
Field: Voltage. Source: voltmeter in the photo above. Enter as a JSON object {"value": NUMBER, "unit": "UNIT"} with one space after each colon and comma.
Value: {"value": 1, "unit": "V"}
